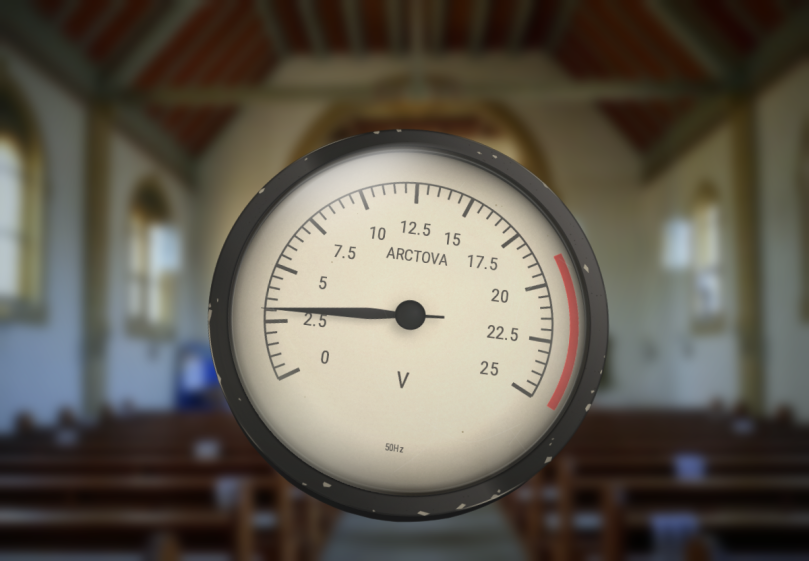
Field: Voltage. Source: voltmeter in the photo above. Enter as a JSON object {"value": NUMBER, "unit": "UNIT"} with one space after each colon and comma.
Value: {"value": 3, "unit": "V"}
